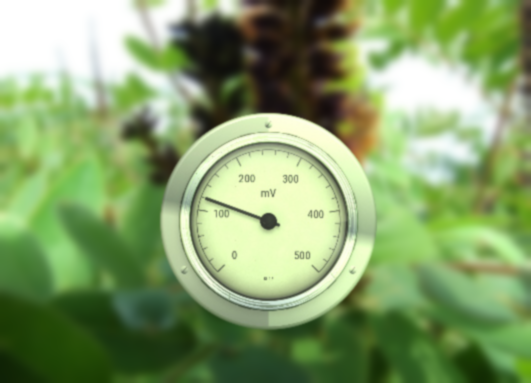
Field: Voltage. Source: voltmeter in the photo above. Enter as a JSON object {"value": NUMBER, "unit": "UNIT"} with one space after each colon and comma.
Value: {"value": 120, "unit": "mV"}
